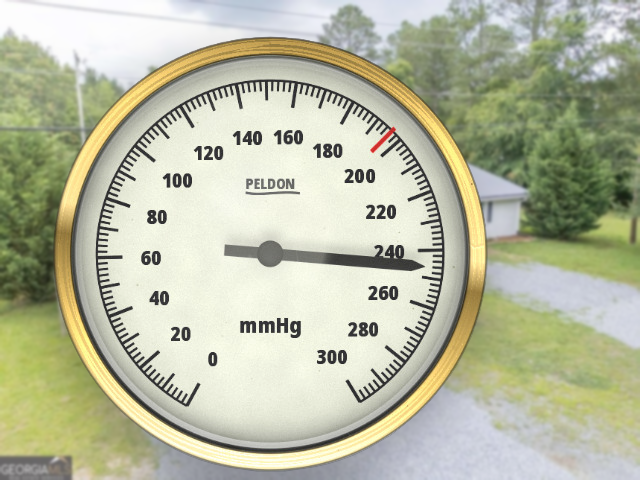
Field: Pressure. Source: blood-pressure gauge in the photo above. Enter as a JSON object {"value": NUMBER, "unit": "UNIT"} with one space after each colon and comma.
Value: {"value": 246, "unit": "mmHg"}
